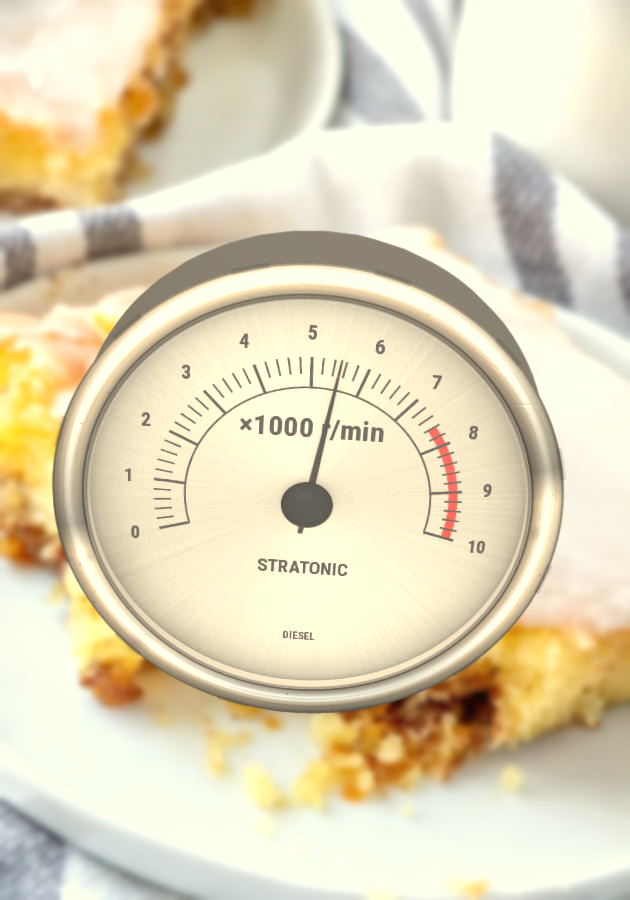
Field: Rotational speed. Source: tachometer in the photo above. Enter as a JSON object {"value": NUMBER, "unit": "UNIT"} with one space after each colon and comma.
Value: {"value": 5500, "unit": "rpm"}
